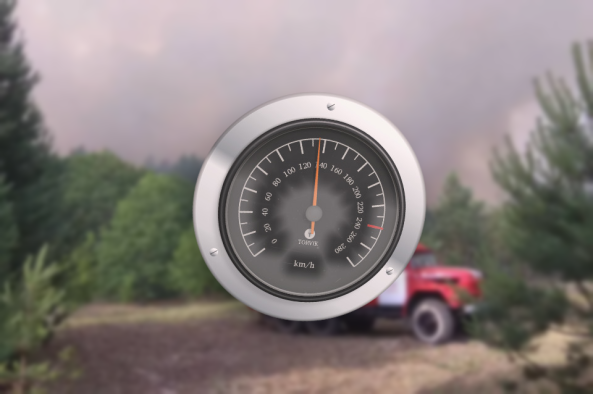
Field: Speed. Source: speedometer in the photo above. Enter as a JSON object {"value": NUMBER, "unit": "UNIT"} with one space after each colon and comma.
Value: {"value": 135, "unit": "km/h"}
